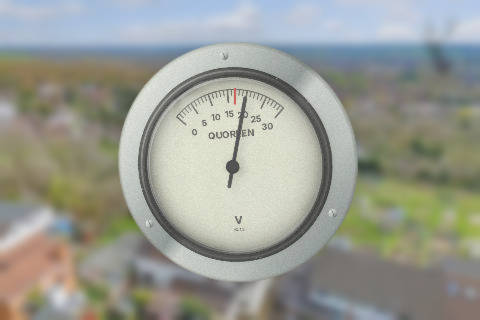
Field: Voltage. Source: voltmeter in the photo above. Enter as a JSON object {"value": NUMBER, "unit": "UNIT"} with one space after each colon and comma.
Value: {"value": 20, "unit": "V"}
